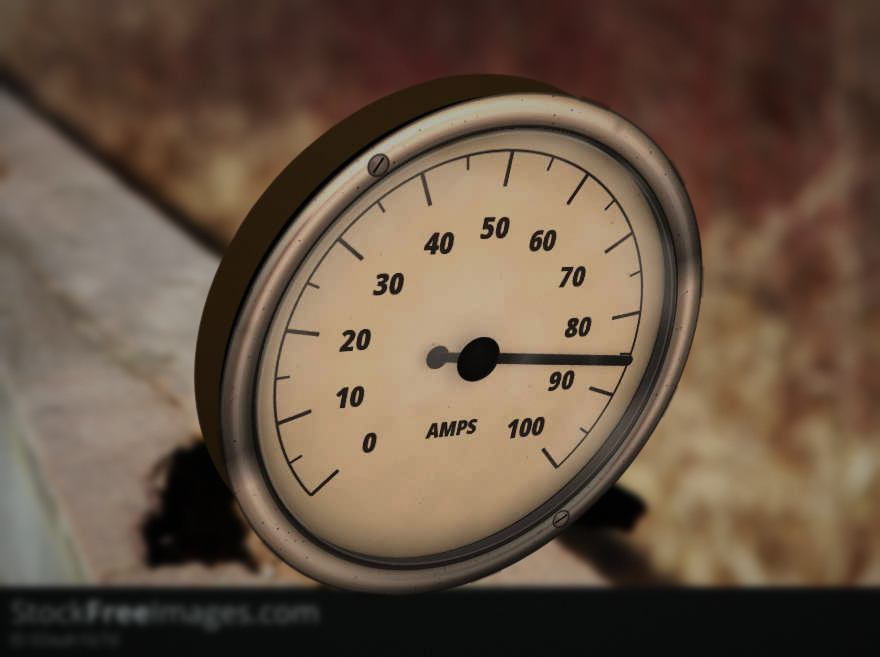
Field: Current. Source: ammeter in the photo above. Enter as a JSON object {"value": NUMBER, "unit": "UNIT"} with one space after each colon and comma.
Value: {"value": 85, "unit": "A"}
